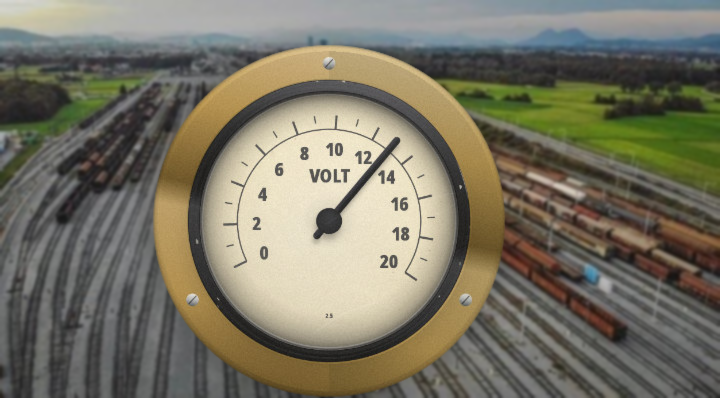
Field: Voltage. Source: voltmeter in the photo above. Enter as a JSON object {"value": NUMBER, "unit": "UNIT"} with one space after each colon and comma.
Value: {"value": 13, "unit": "V"}
